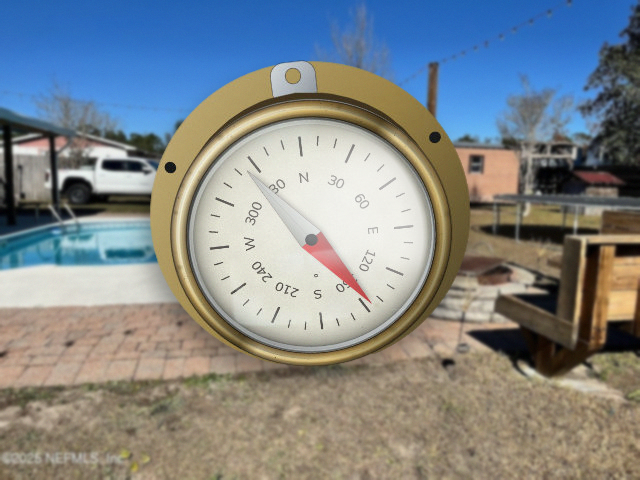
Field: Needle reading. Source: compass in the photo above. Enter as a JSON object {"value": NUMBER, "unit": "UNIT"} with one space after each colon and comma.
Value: {"value": 145, "unit": "°"}
